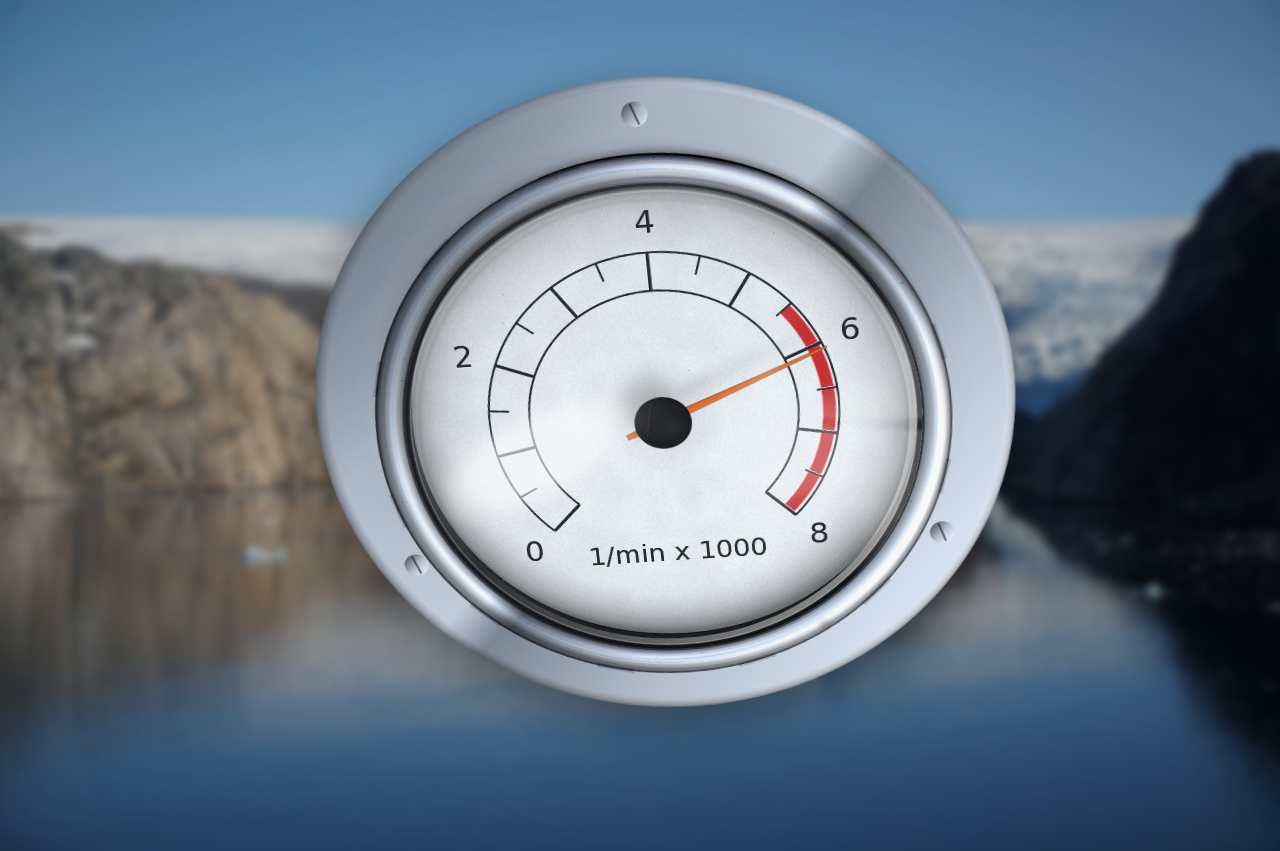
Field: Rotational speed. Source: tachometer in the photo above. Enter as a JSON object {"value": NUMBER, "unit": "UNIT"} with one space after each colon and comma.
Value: {"value": 6000, "unit": "rpm"}
